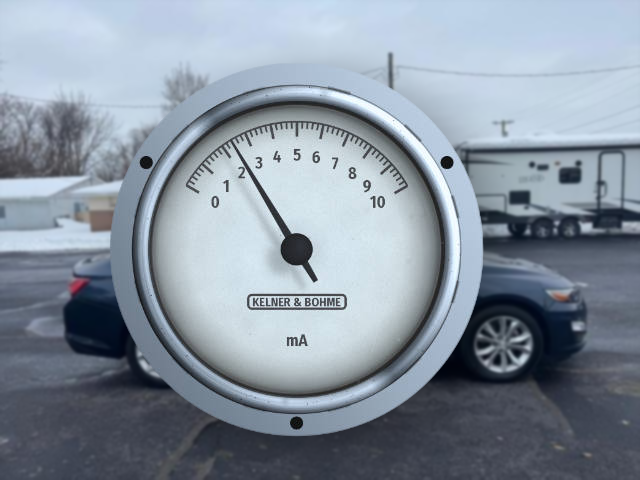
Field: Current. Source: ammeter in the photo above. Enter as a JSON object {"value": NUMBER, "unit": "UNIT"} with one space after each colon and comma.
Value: {"value": 2.4, "unit": "mA"}
